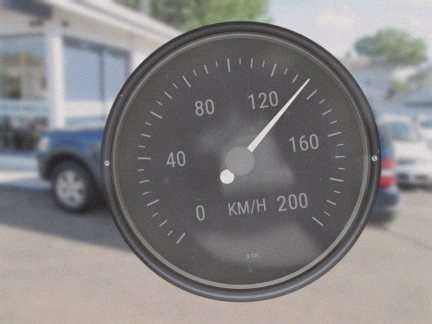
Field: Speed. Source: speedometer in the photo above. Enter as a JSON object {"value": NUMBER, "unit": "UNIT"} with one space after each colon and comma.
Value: {"value": 135, "unit": "km/h"}
